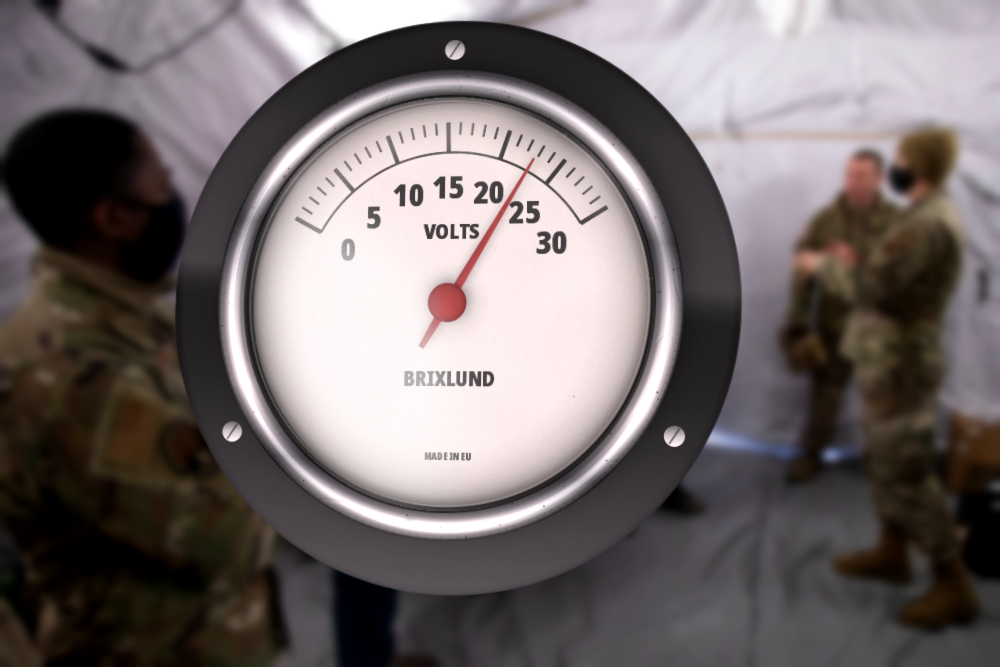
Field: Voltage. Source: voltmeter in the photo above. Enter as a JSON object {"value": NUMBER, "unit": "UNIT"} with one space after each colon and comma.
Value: {"value": 23, "unit": "V"}
